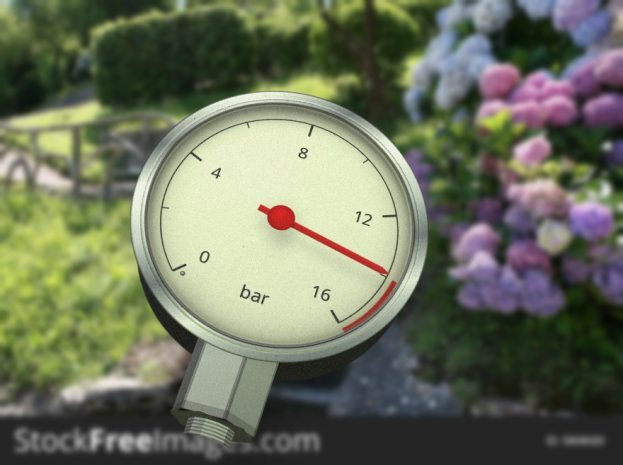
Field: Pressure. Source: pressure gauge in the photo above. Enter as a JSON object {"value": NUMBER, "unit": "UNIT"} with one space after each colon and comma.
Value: {"value": 14, "unit": "bar"}
